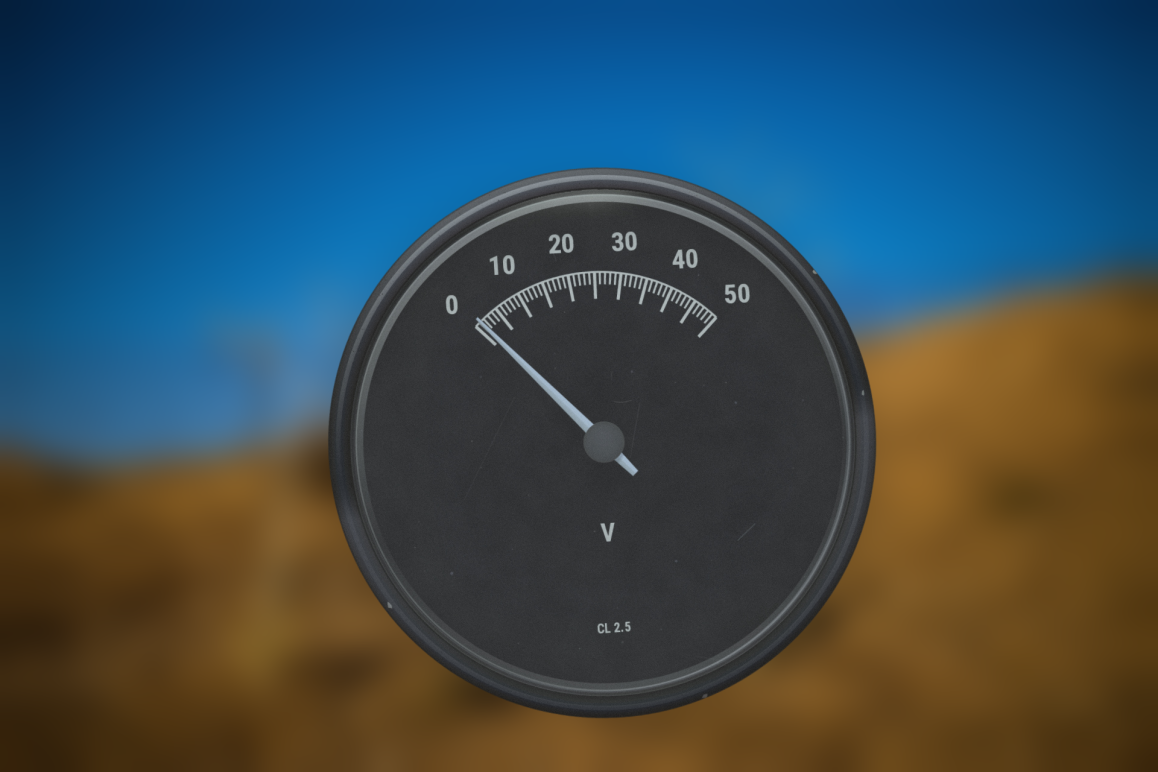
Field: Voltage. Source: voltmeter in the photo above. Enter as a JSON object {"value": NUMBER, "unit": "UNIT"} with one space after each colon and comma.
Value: {"value": 1, "unit": "V"}
